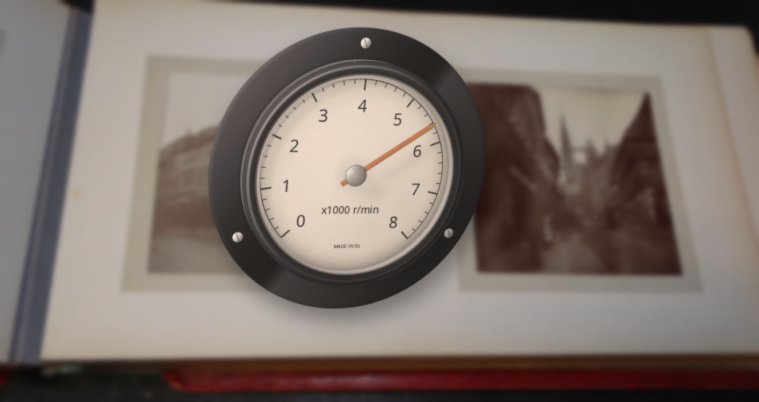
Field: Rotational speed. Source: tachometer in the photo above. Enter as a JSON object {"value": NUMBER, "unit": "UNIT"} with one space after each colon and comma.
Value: {"value": 5600, "unit": "rpm"}
